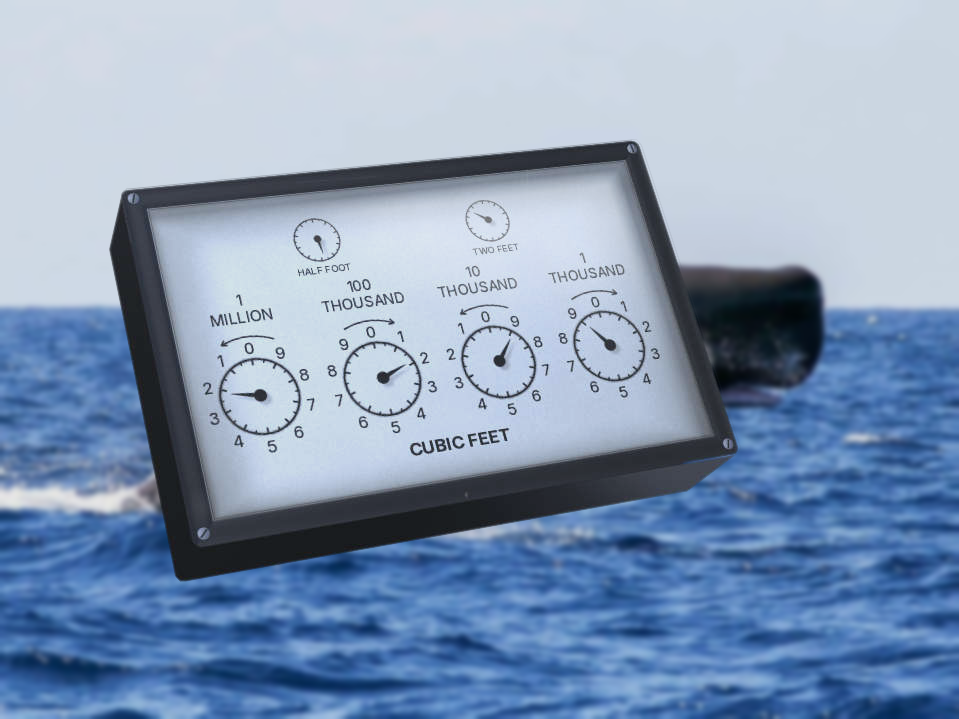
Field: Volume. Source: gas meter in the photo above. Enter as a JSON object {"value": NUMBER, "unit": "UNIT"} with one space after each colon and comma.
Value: {"value": 218900, "unit": "ft³"}
